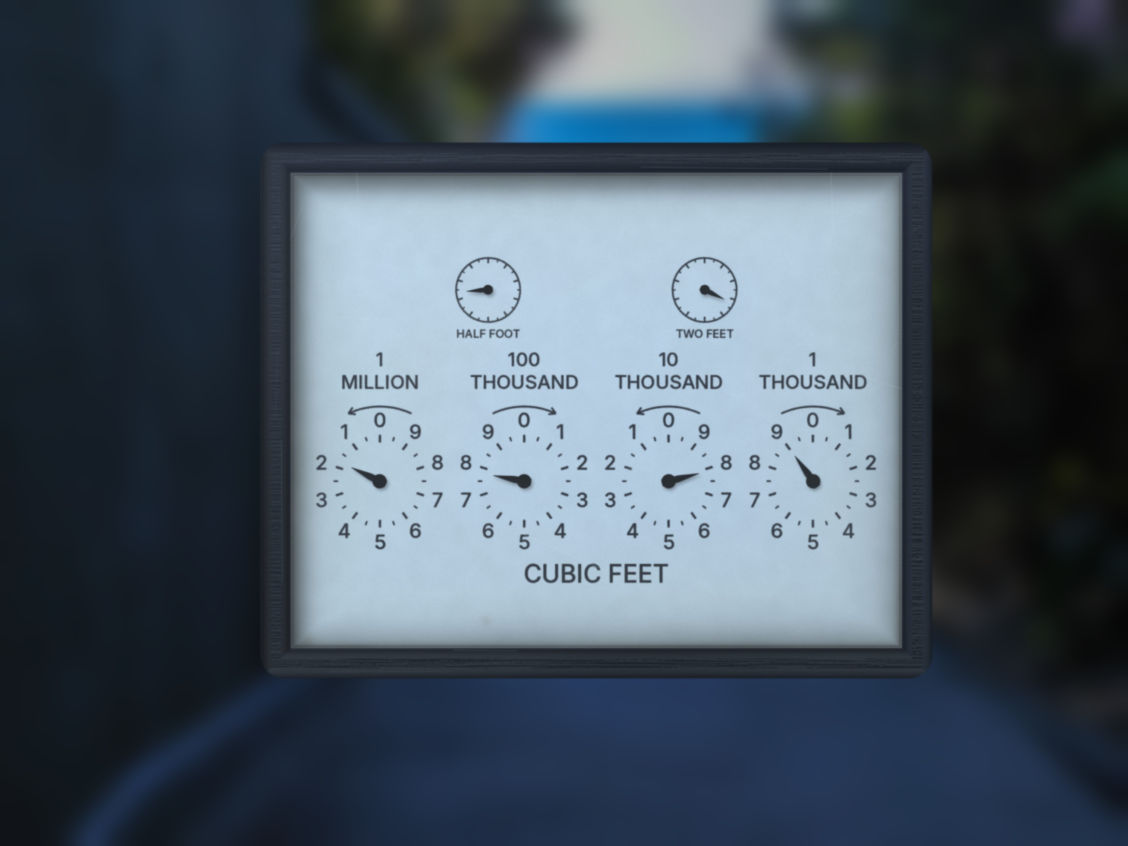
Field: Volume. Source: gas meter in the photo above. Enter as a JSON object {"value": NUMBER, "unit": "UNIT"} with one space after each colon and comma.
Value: {"value": 177900, "unit": "ft³"}
